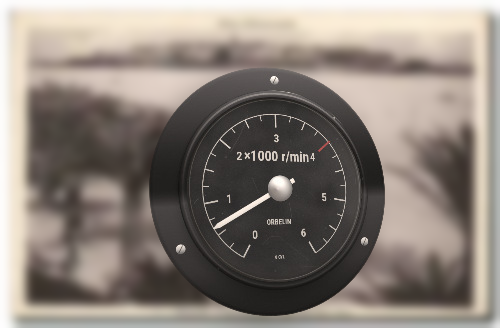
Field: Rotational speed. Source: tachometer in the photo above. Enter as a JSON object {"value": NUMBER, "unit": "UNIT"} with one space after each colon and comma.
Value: {"value": 625, "unit": "rpm"}
